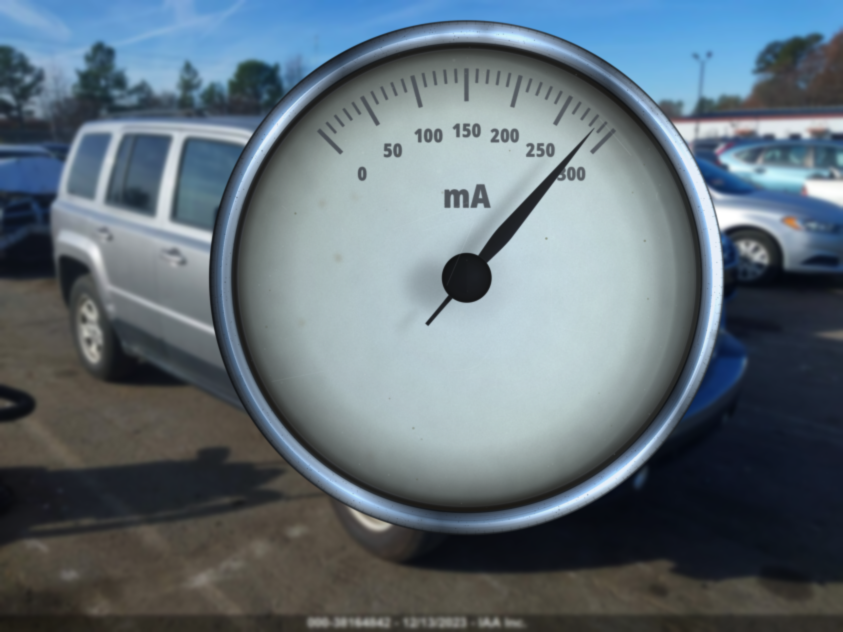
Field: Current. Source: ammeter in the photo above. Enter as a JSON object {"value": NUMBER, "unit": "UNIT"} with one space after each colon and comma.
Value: {"value": 285, "unit": "mA"}
